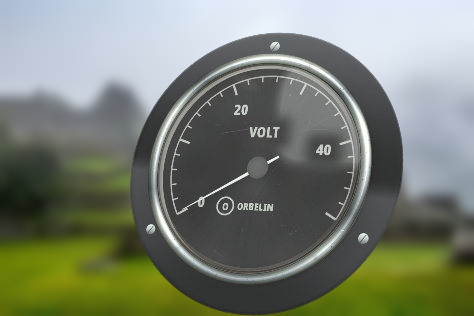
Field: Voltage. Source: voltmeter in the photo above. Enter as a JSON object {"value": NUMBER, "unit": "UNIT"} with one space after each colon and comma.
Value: {"value": 0, "unit": "V"}
